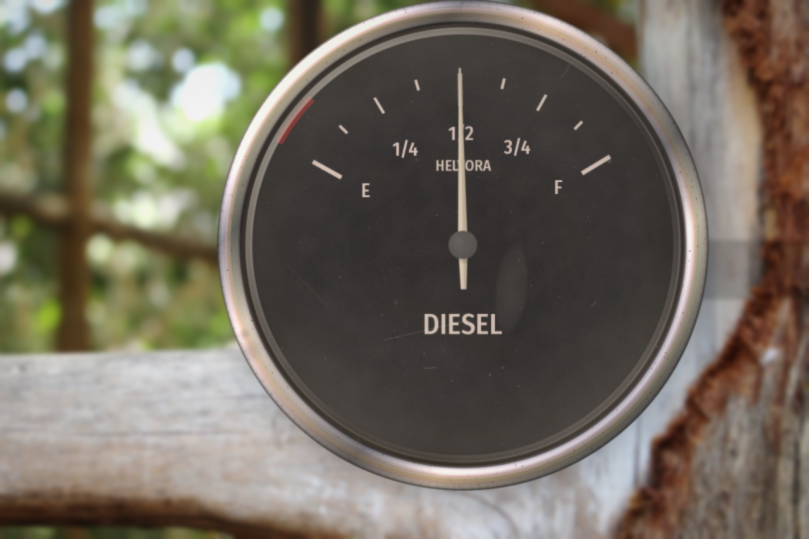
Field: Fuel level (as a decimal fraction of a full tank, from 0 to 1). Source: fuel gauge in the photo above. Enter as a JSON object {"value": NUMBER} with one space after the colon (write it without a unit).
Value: {"value": 0.5}
